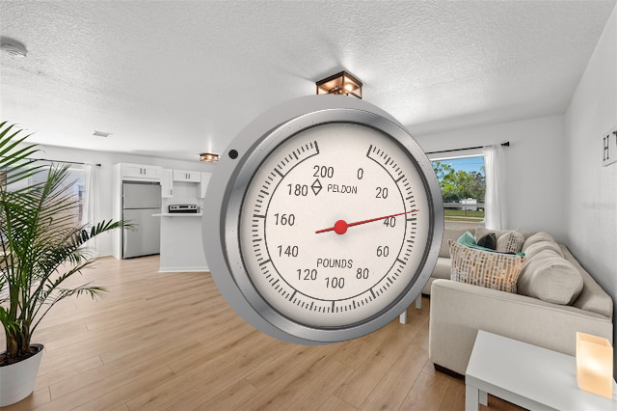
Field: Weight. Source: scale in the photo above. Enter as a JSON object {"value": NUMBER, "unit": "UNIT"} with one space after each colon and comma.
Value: {"value": 36, "unit": "lb"}
